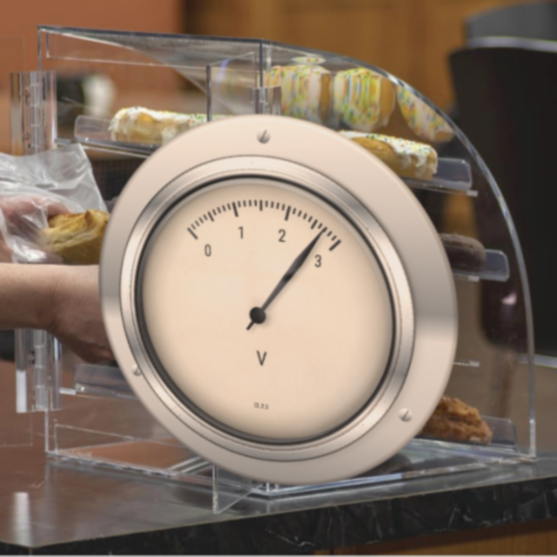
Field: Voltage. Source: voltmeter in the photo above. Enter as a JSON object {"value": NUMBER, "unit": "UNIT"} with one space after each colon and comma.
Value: {"value": 2.7, "unit": "V"}
